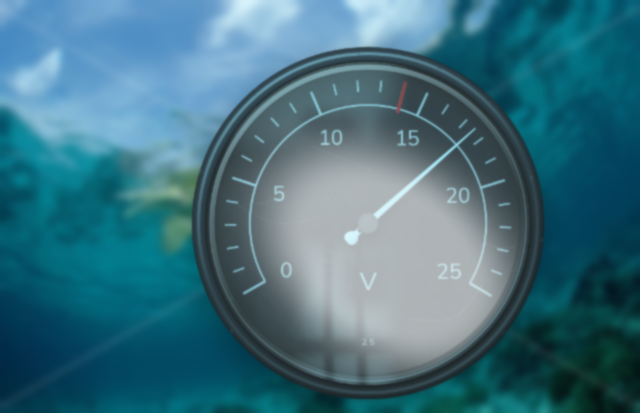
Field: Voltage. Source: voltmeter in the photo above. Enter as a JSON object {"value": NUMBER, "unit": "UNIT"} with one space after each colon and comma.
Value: {"value": 17.5, "unit": "V"}
